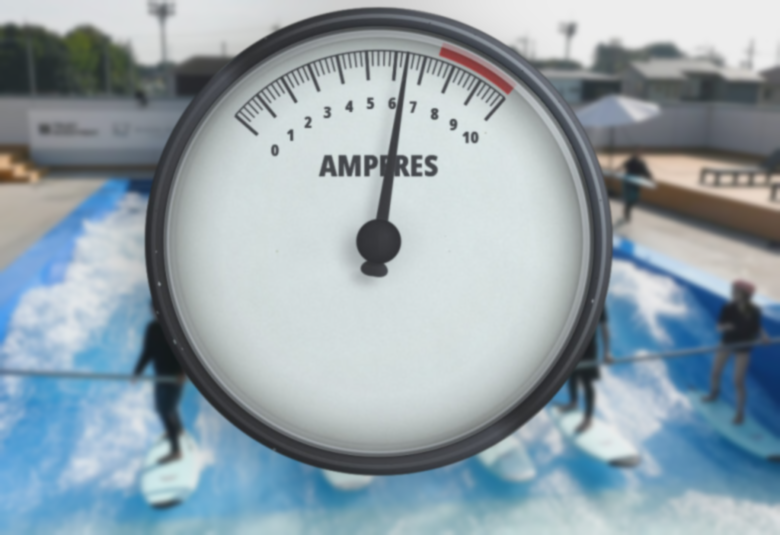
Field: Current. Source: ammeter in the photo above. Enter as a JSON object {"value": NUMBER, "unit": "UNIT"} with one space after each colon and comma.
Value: {"value": 6.4, "unit": "A"}
